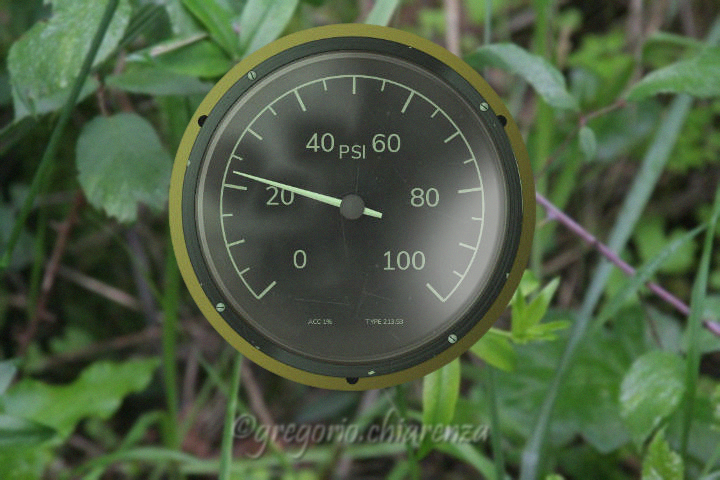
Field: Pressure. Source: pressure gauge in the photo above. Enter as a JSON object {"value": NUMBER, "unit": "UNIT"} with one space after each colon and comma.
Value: {"value": 22.5, "unit": "psi"}
